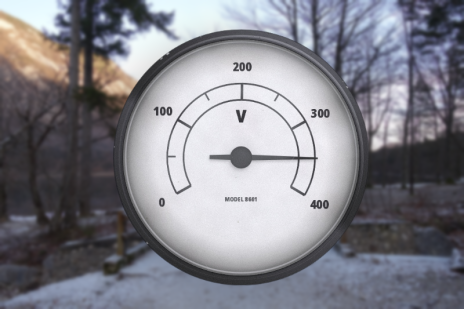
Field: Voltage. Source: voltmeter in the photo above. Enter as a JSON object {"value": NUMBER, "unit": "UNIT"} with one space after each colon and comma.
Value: {"value": 350, "unit": "V"}
